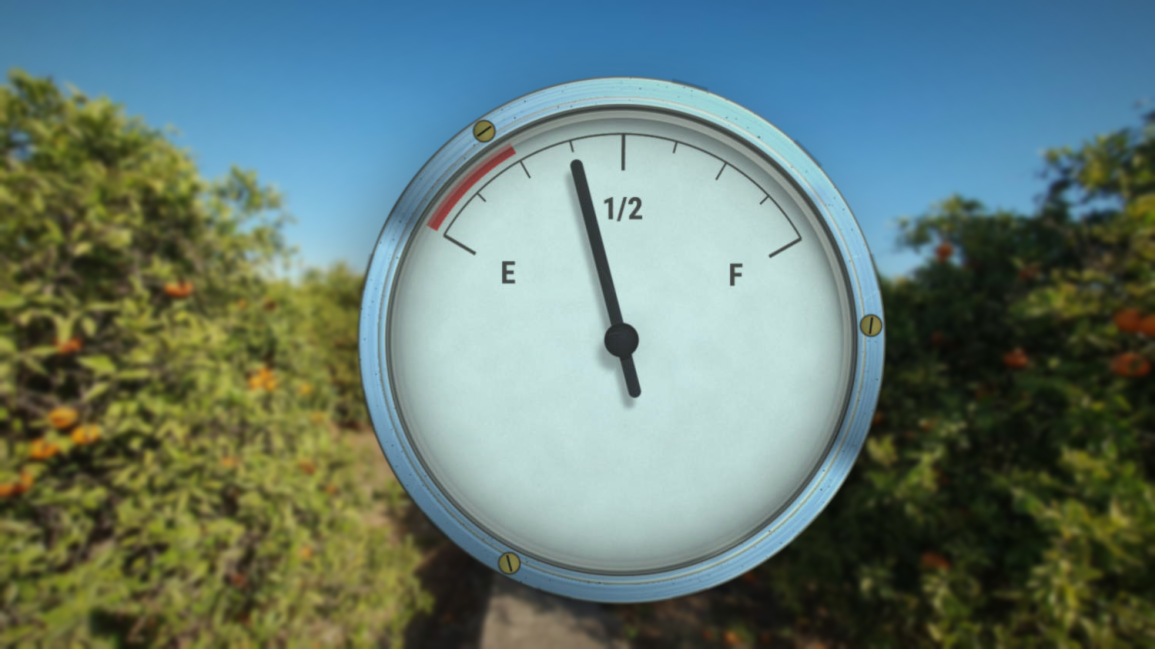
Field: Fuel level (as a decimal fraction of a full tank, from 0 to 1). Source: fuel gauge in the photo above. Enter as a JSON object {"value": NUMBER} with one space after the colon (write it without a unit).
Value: {"value": 0.375}
